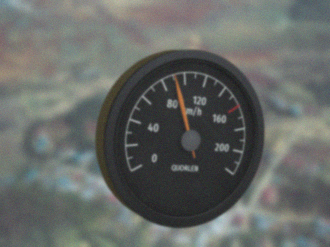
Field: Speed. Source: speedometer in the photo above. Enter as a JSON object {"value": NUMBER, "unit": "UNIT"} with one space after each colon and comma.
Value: {"value": 90, "unit": "km/h"}
